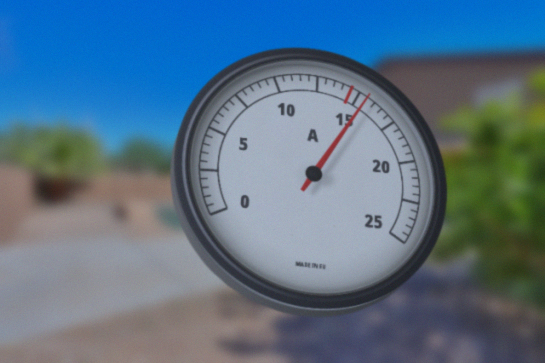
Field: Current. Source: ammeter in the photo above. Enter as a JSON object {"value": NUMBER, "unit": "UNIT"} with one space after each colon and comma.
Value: {"value": 15.5, "unit": "A"}
